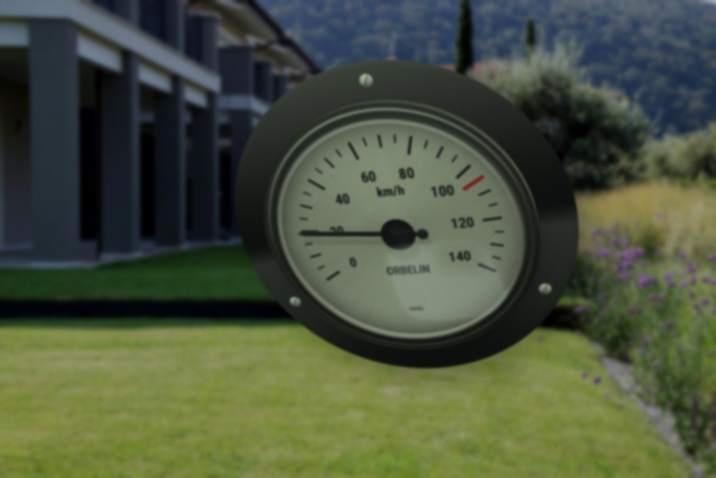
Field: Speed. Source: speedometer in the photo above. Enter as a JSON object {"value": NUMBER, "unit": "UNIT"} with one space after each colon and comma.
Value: {"value": 20, "unit": "km/h"}
